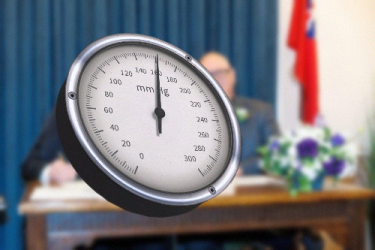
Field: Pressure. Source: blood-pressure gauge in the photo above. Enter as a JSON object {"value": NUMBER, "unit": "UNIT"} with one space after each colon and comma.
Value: {"value": 160, "unit": "mmHg"}
